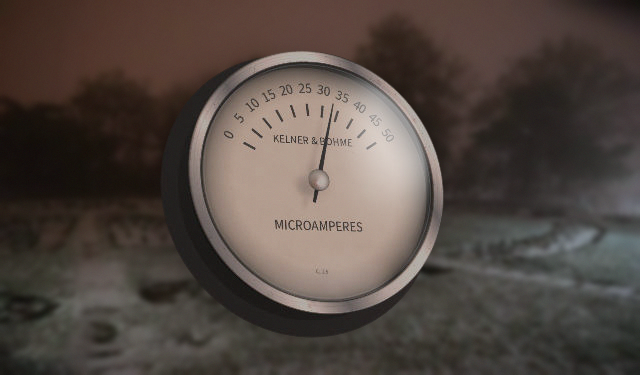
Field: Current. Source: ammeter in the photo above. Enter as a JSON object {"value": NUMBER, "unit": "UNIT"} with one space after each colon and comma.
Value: {"value": 32.5, "unit": "µA"}
